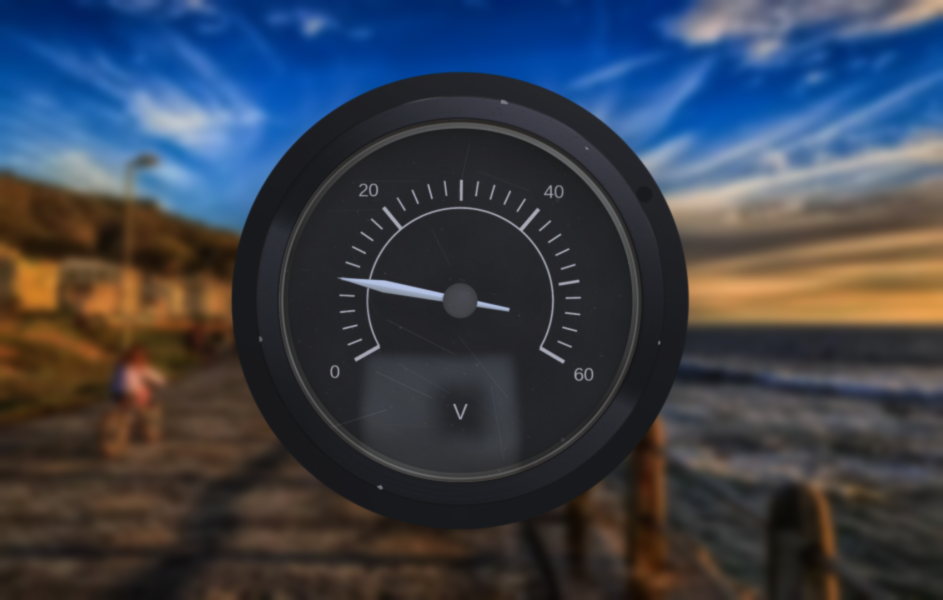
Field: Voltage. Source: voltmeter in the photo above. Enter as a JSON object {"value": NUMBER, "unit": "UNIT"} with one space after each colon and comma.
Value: {"value": 10, "unit": "V"}
